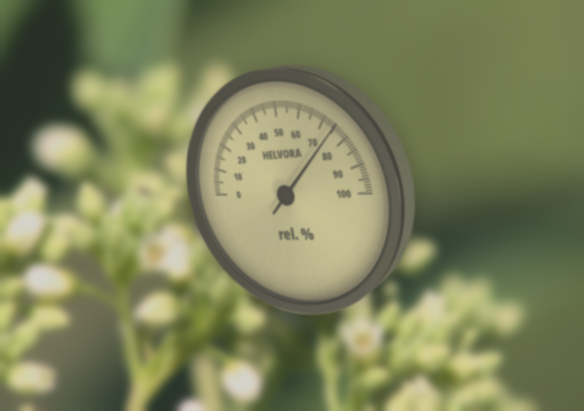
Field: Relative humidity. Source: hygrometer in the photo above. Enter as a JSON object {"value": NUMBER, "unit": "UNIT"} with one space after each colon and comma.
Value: {"value": 75, "unit": "%"}
